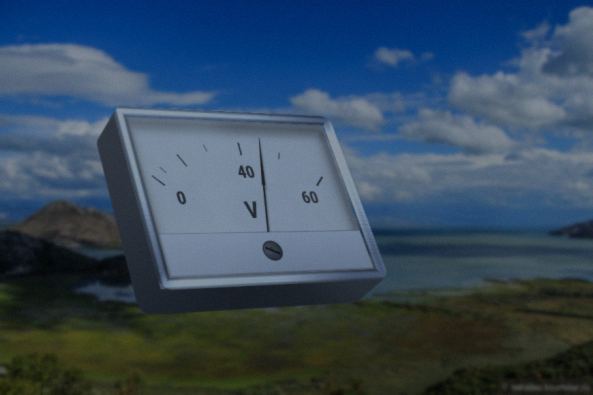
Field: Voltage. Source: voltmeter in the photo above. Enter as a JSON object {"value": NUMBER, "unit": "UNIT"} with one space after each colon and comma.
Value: {"value": 45, "unit": "V"}
